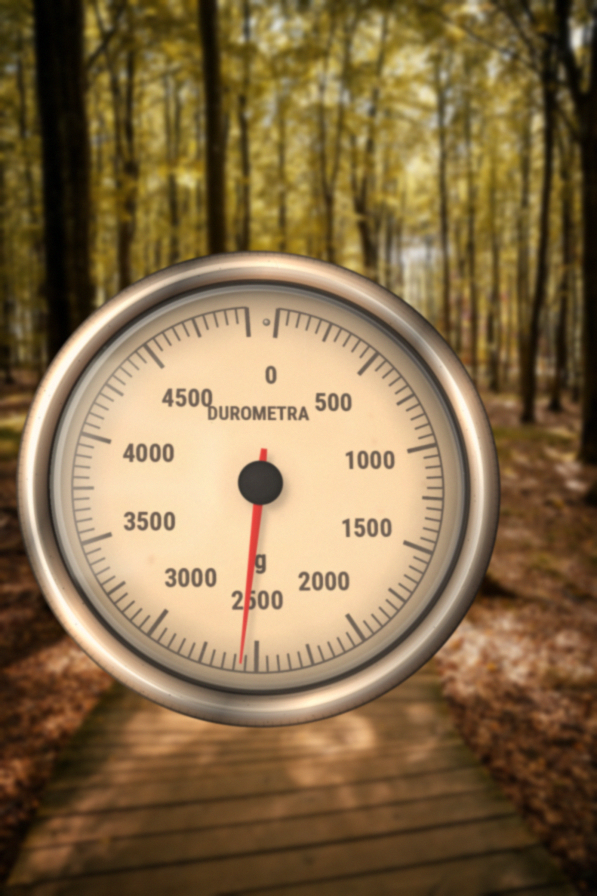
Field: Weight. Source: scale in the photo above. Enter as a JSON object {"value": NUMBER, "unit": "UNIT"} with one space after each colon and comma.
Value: {"value": 2575, "unit": "g"}
